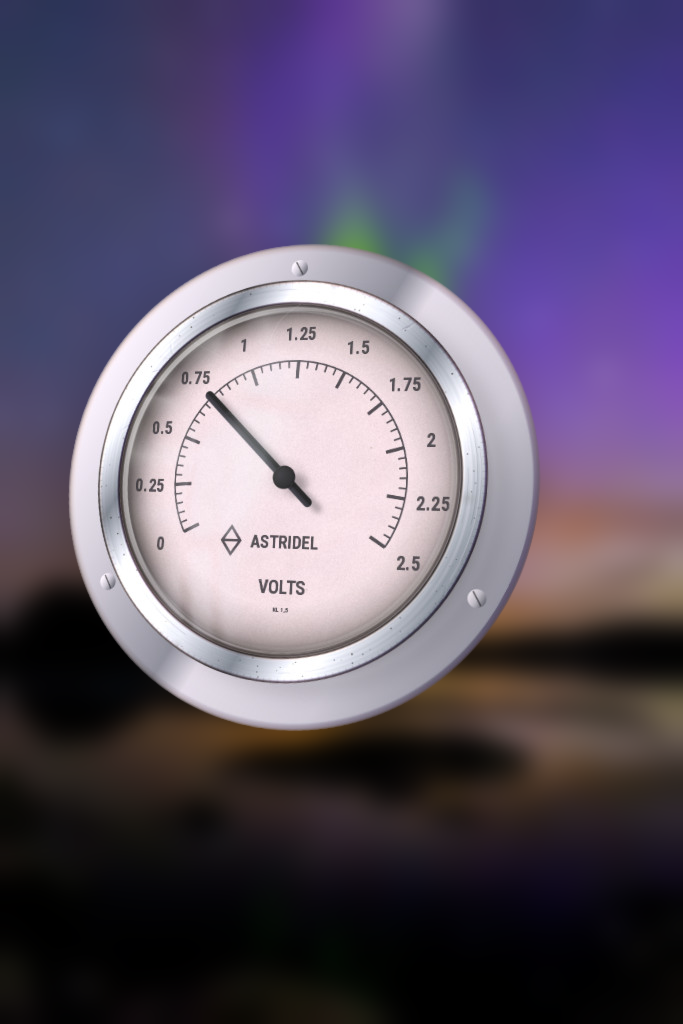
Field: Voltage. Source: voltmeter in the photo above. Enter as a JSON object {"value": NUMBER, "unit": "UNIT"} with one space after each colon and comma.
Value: {"value": 0.75, "unit": "V"}
